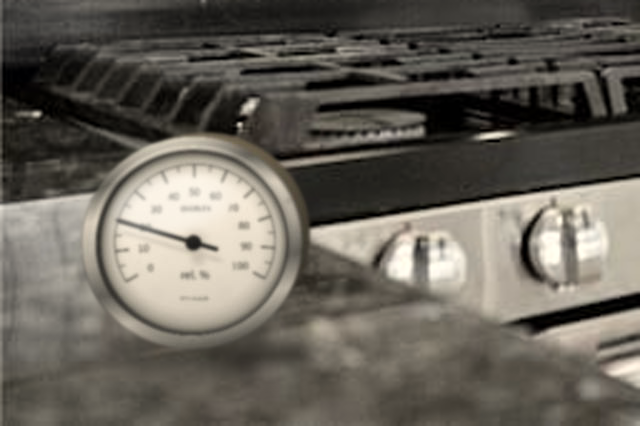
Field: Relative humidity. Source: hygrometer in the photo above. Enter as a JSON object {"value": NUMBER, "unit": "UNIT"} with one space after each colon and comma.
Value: {"value": 20, "unit": "%"}
